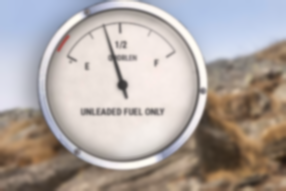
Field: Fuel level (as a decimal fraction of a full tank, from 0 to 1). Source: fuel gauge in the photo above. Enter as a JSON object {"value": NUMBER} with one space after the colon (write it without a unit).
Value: {"value": 0.375}
